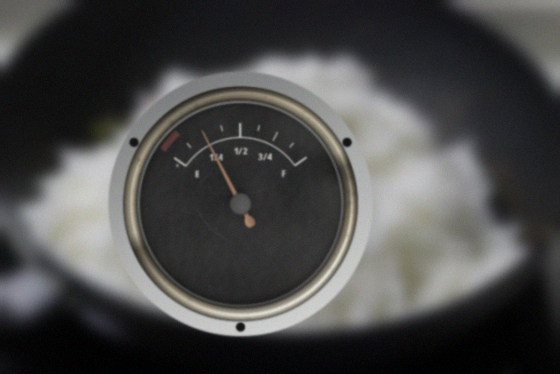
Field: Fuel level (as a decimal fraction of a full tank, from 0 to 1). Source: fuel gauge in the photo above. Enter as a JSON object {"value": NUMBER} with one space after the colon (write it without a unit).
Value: {"value": 0.25}
